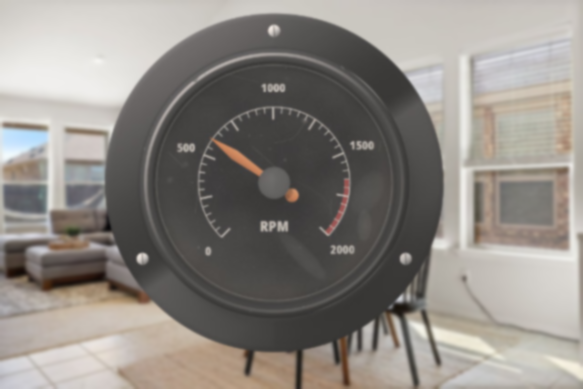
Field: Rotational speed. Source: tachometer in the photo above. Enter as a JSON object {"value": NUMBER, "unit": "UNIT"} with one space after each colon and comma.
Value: {"value": 600, "unit": "rpm"}
